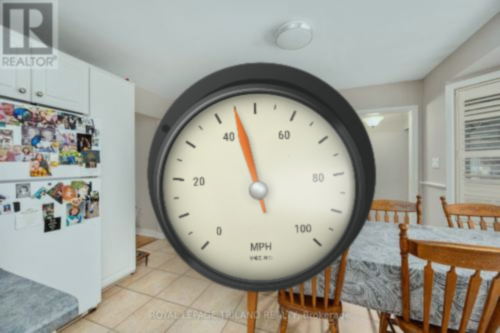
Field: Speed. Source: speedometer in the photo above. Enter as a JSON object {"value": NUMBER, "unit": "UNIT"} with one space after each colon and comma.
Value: {"value": 45, "unit": "mph"}
